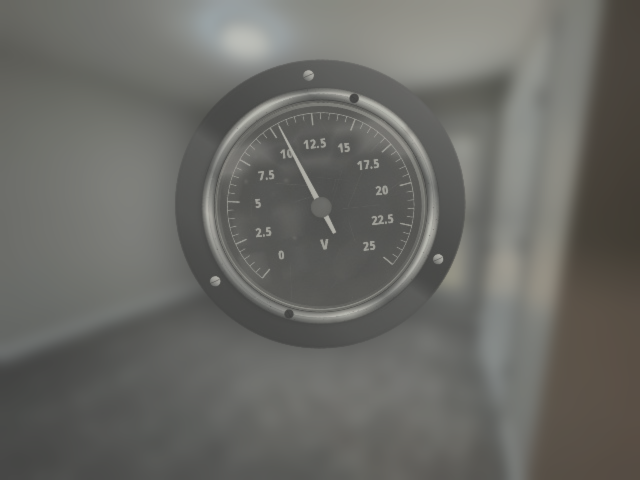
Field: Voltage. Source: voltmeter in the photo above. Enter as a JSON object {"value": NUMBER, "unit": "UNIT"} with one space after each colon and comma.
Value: {"value": 10.5, "unit": "V"}
